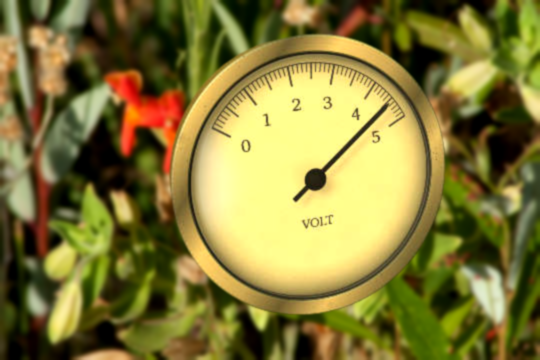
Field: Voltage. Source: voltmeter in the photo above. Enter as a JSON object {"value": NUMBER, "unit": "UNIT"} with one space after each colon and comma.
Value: {"value": 4.5, "unit": "V"}
